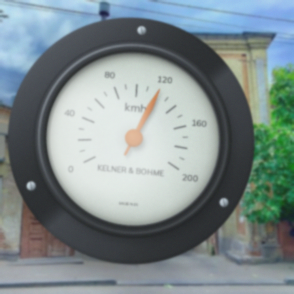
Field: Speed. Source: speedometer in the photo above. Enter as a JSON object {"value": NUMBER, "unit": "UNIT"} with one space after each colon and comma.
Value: {"value": 120, "unit": "km/h"}
